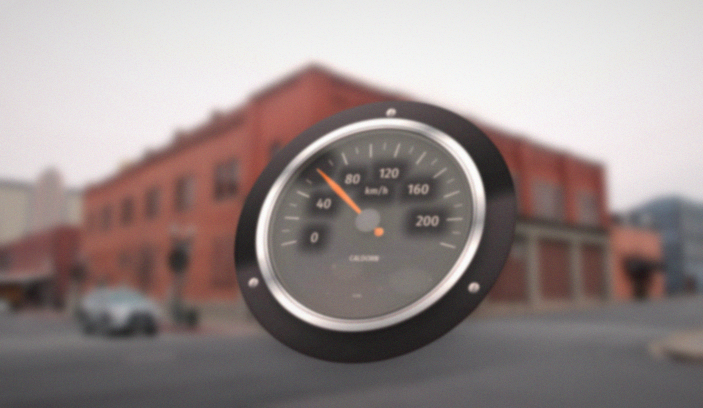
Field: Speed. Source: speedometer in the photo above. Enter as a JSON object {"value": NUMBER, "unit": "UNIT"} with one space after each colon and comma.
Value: {"value": 60, "unit": "km/h"}
